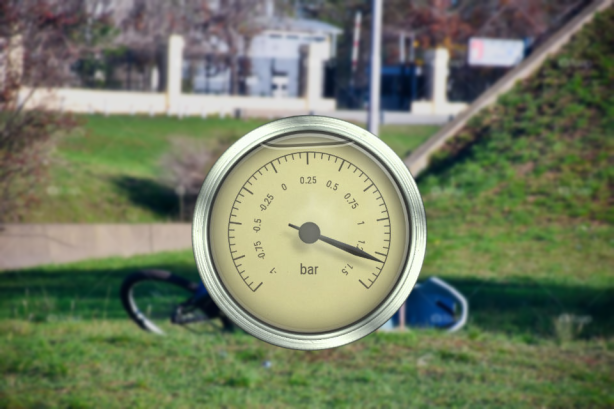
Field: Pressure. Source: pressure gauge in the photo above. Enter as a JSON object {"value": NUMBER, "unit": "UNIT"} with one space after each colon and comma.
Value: {"value": 1.3, "unit": "bar"}
